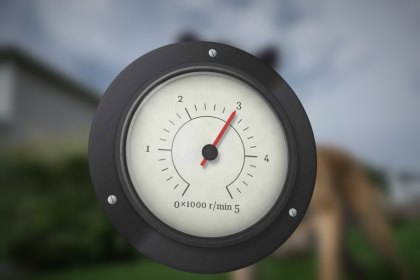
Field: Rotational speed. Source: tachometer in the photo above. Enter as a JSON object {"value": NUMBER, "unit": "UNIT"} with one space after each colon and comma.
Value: {"value": 3000, "unit": "rpm"}
